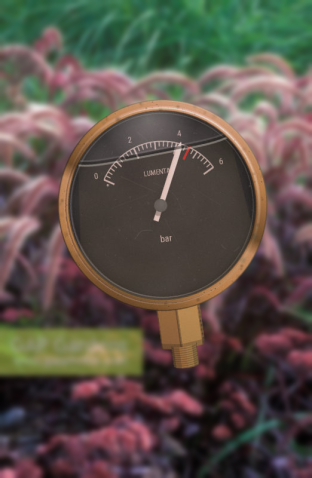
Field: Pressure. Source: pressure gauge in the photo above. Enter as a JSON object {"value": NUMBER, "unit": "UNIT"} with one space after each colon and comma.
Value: {"value": 4.2, "unit": "bar"}
